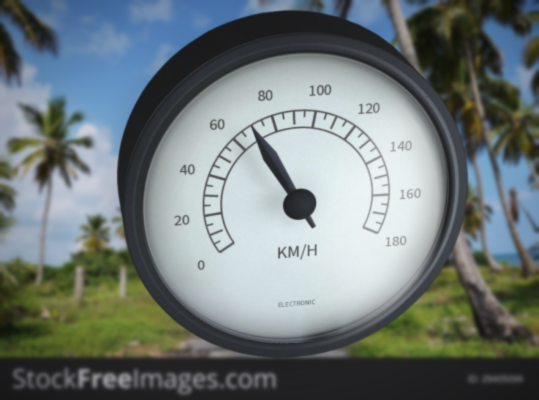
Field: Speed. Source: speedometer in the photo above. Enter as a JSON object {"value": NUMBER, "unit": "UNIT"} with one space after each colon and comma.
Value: {"value": 70, "unit": "km/h"}
